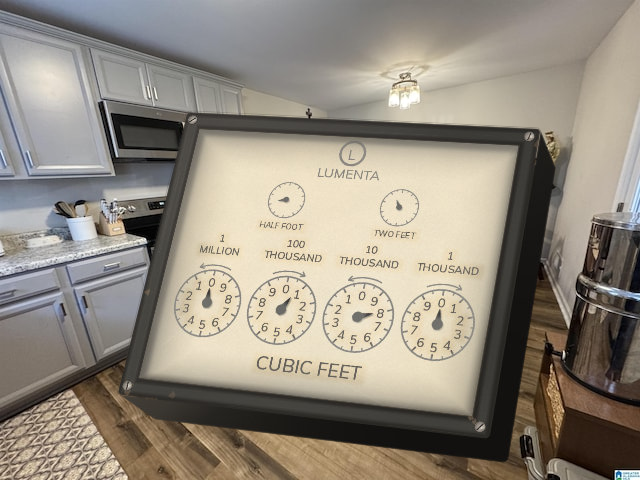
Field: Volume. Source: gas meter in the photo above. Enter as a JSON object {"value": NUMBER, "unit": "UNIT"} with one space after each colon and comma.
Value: {"value": 8000, "unit": "ft³"}
